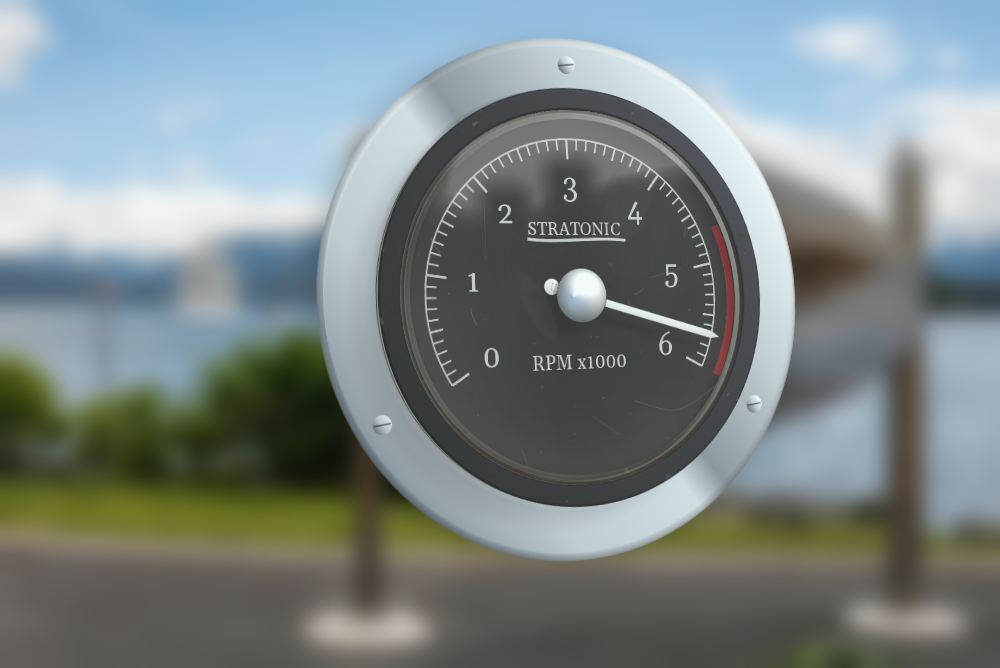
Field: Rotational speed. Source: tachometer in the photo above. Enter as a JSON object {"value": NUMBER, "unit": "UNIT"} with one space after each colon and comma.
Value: {"value": 5700, "unit": "rpm"}
